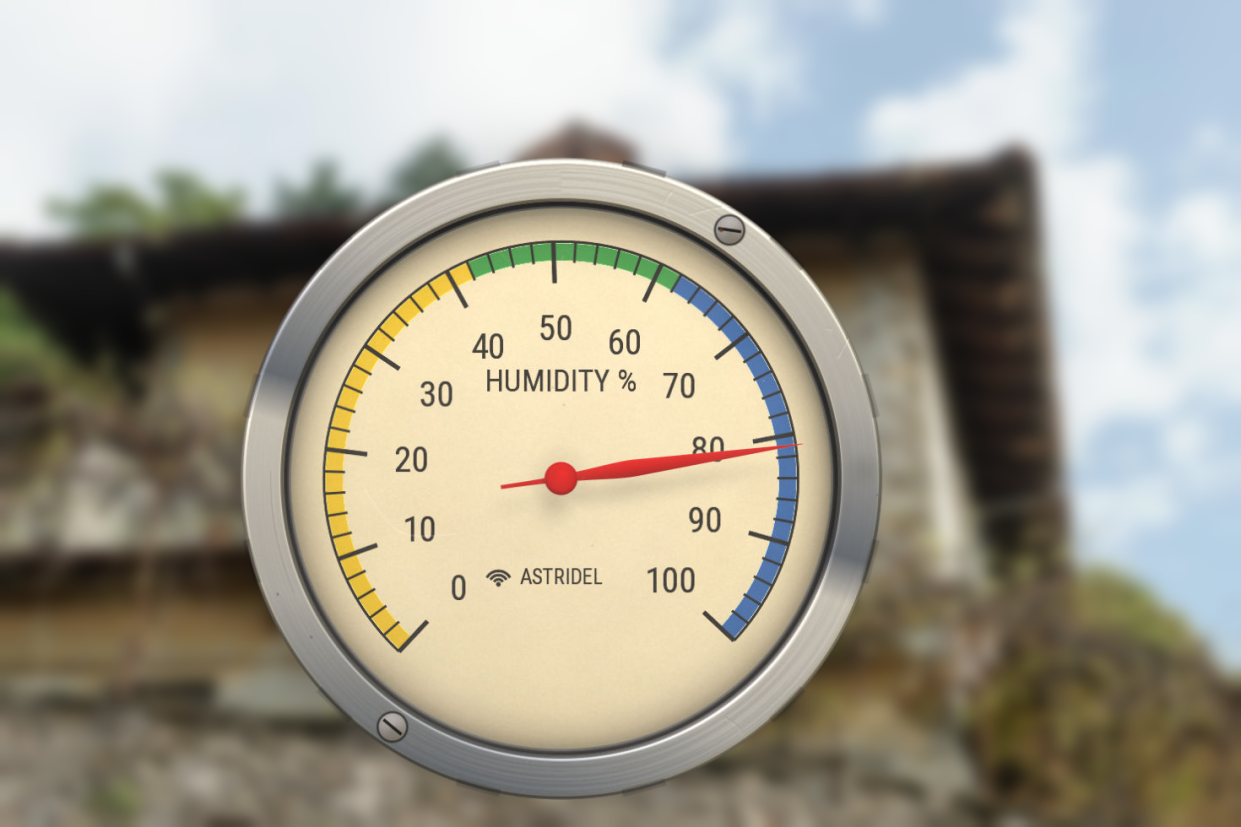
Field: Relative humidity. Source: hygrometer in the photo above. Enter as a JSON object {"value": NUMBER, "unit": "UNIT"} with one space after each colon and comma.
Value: {"value": 81, "unit": "%"}
